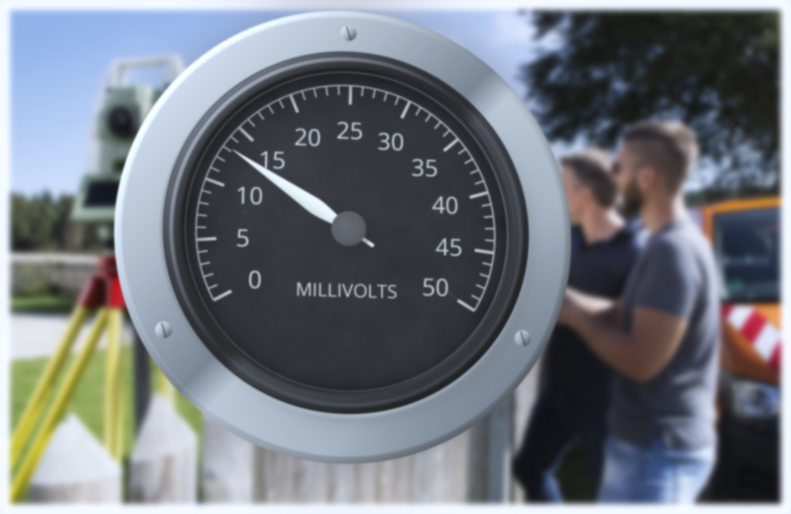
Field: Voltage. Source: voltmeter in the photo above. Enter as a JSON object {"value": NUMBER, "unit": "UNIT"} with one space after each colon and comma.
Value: {"value": 13, "unit": "mV"}
